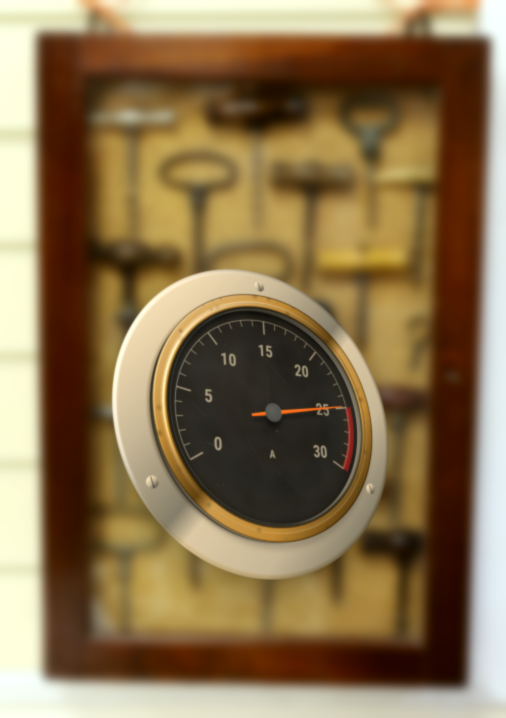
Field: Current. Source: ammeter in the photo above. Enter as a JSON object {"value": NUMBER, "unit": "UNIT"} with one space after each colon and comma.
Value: {"value": 25, "unit": "A"}
